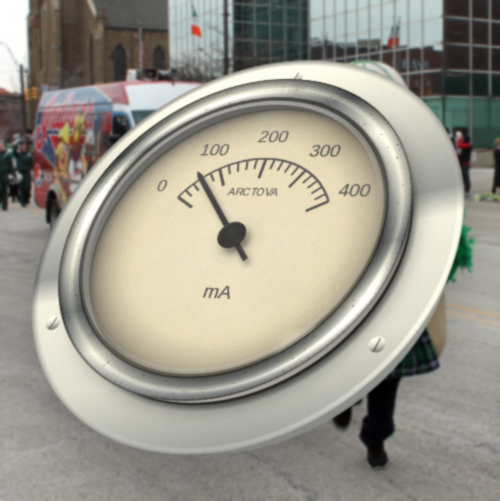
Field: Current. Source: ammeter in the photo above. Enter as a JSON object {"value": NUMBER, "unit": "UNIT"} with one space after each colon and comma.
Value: {"value": 60, "unit": "mA"}
